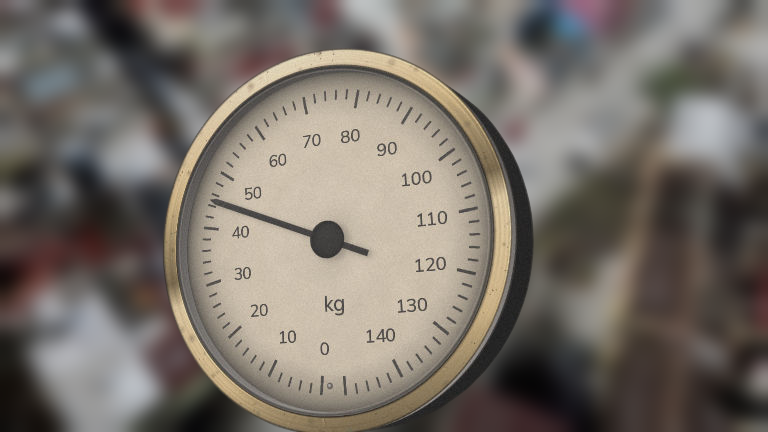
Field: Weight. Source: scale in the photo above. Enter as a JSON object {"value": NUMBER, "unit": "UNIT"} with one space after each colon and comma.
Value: {"value": 45, "unit": "kg"}
